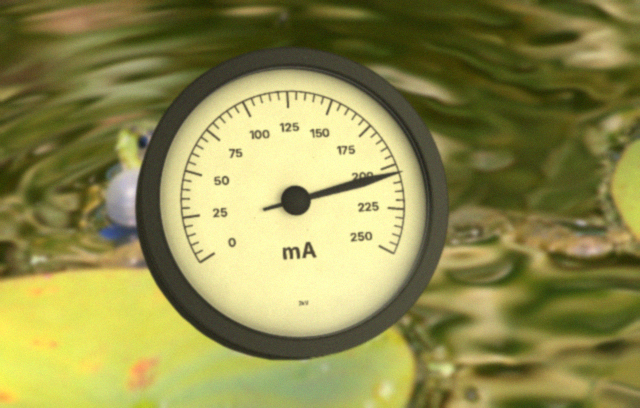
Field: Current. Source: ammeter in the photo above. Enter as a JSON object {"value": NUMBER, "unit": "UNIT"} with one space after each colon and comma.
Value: {"value": 205, "unit": "mA"}
